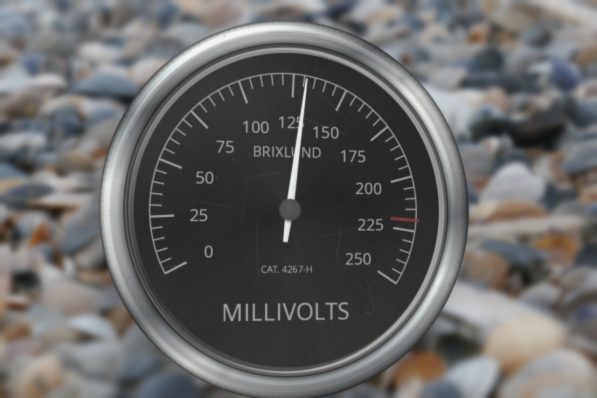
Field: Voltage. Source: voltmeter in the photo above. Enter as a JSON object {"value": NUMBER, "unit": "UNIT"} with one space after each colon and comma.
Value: {"value": 130, "unit": "mV"}
